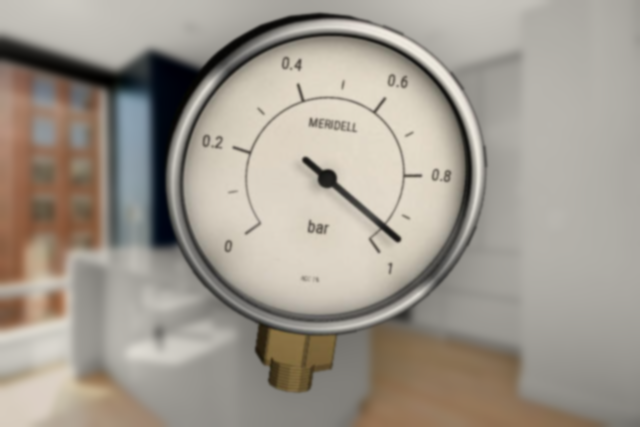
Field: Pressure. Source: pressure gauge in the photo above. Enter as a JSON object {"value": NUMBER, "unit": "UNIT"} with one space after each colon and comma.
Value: {"value": 0.95, "unit": "bar"}
